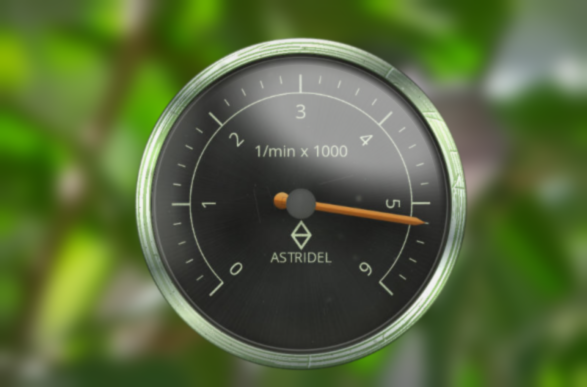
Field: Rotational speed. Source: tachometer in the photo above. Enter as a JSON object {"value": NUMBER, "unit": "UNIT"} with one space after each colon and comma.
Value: {"value": 5200, "unit": "rpm"}
